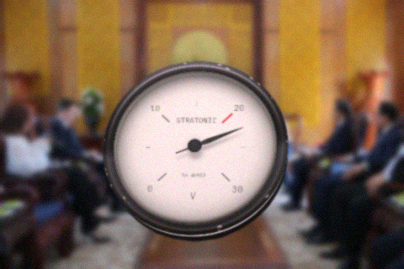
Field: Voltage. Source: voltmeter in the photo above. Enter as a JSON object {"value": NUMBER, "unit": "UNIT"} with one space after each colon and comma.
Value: {"value": 22.5, "unit": "V"}
